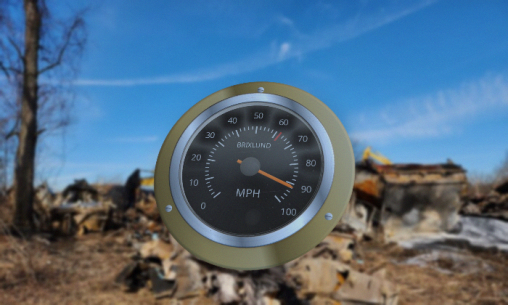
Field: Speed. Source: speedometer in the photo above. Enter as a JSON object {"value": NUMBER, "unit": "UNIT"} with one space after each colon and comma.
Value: {"value": 92, "unit": "mph"}
